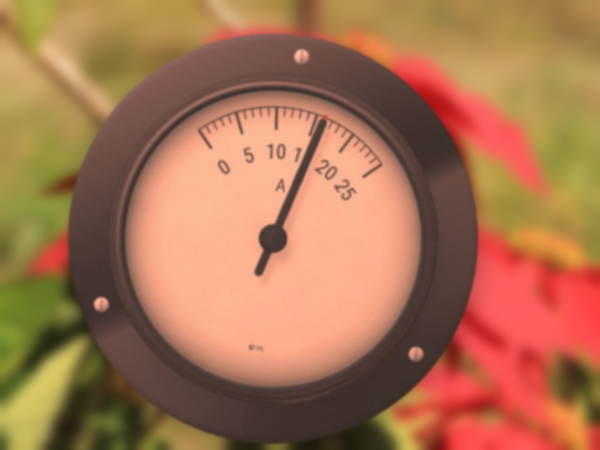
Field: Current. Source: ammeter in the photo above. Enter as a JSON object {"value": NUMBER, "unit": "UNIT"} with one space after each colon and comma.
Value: {"value": 16, "unit": "A"}
